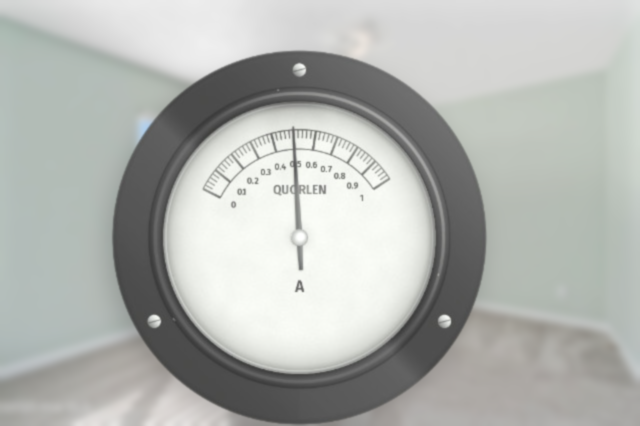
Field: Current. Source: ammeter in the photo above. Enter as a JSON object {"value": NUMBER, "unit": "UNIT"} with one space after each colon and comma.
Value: {"value": 0.5, "unit": "A"}
